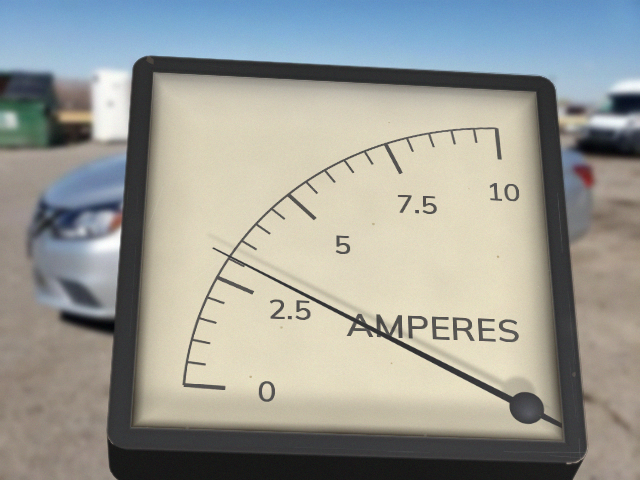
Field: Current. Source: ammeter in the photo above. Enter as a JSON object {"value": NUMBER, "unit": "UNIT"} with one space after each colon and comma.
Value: {"value": 3, "unit": "A"}
